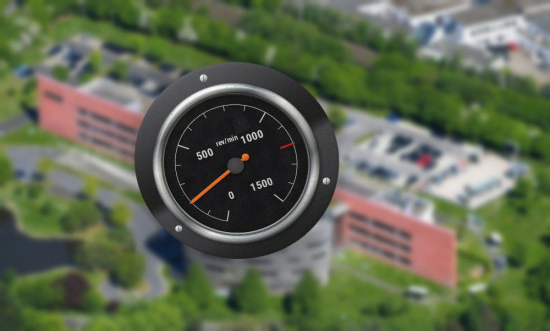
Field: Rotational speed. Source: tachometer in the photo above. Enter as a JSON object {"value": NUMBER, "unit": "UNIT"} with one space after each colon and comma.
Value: {"value": 200, "unit": "rpm"}
